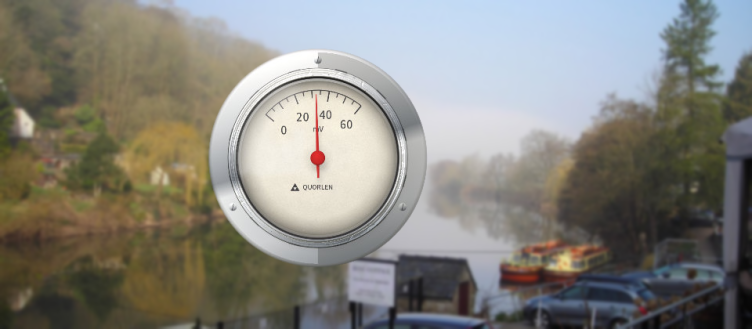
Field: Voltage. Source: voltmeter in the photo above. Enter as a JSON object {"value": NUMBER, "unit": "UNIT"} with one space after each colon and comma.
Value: {"value": 32.5, "unit": "mV"}
